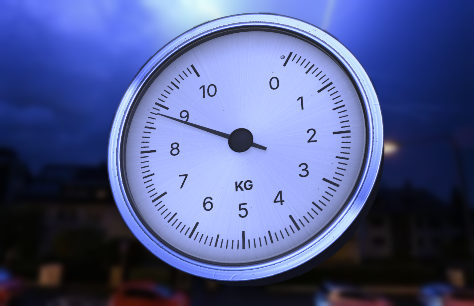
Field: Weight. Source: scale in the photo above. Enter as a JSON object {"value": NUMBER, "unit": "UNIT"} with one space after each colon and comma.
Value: {"value": 8.8, "unit": "kg"}
